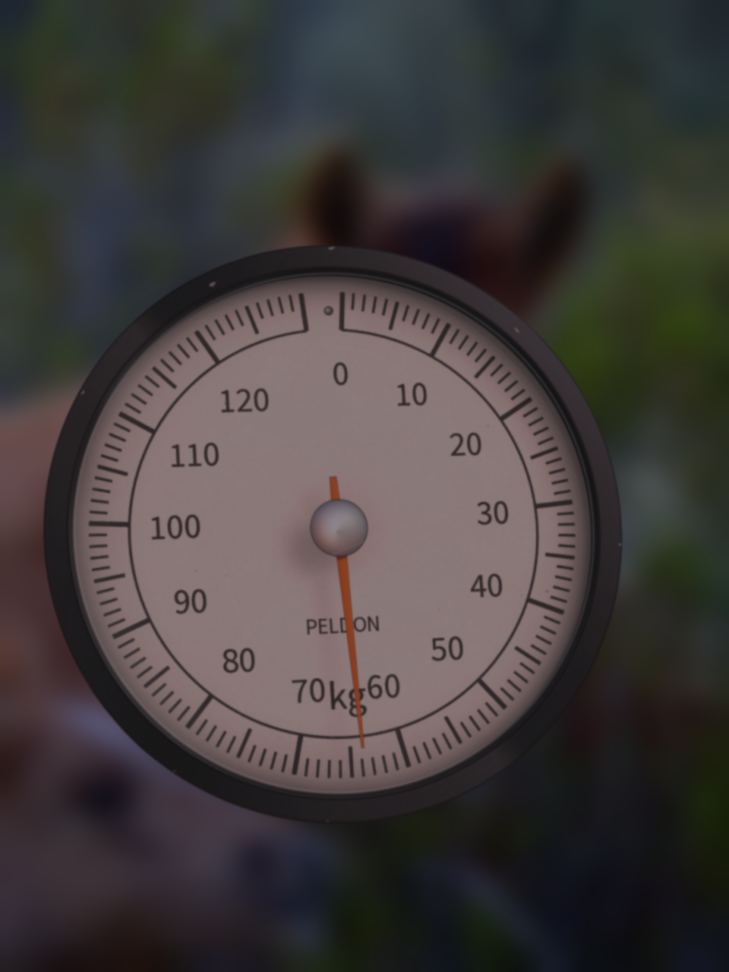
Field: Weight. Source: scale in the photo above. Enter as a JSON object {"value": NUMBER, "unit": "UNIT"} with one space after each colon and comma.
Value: {"value": 64, "unit": "kg"}
